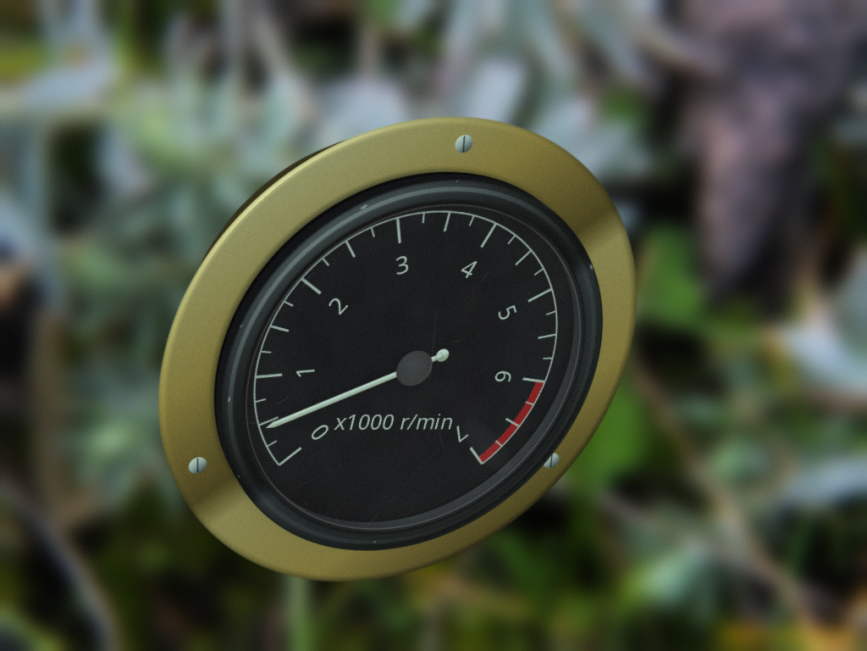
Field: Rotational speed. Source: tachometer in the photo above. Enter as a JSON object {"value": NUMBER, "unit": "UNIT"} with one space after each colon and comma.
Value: {"value": 500, "unit": "rpm"}
